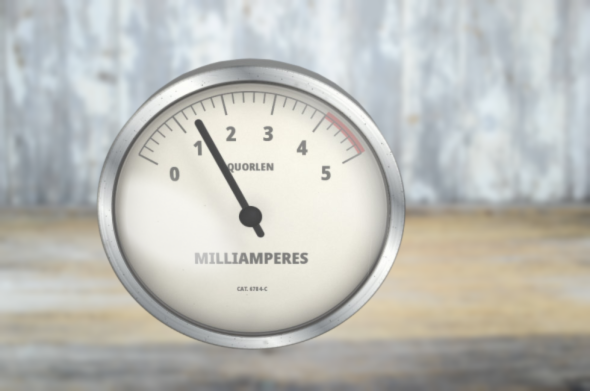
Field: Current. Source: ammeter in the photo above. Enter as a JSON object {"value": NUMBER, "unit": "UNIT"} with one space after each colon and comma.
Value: {"value": 1.4, "unit": "mA"}
